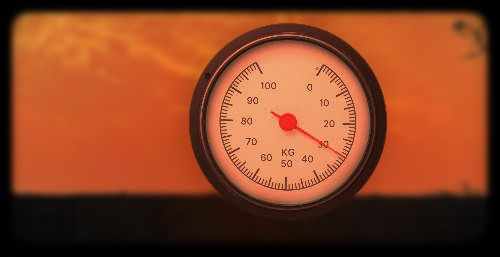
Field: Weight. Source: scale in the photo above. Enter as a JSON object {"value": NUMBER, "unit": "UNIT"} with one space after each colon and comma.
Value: {"value": 30, "unit": "kg"}
